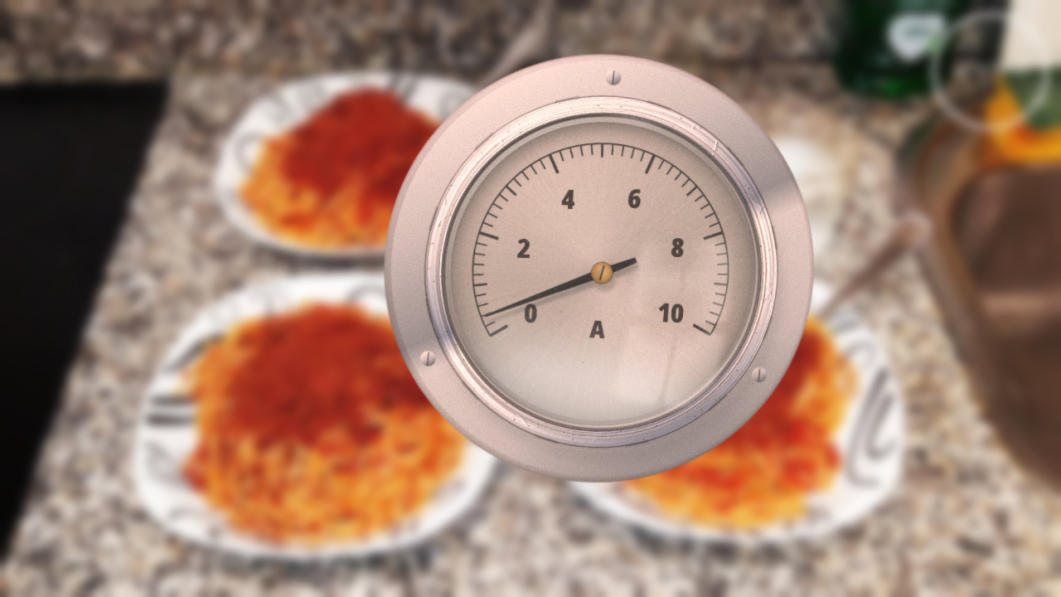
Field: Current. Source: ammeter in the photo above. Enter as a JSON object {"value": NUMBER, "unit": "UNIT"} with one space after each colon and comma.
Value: {"value": 0.4, "unit": "A"}
